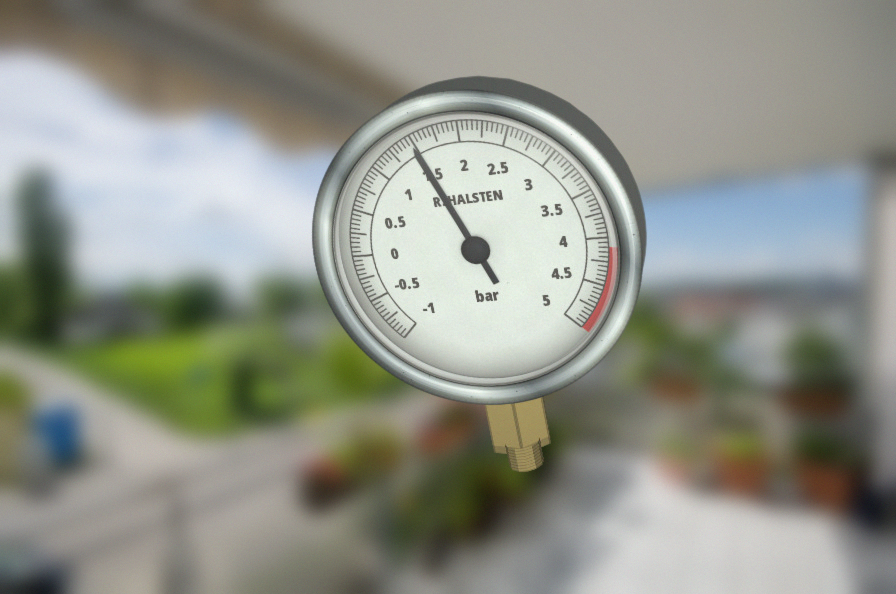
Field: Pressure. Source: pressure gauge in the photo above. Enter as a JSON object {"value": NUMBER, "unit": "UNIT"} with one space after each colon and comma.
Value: {"value": 1.5, "unit": "bar"}
